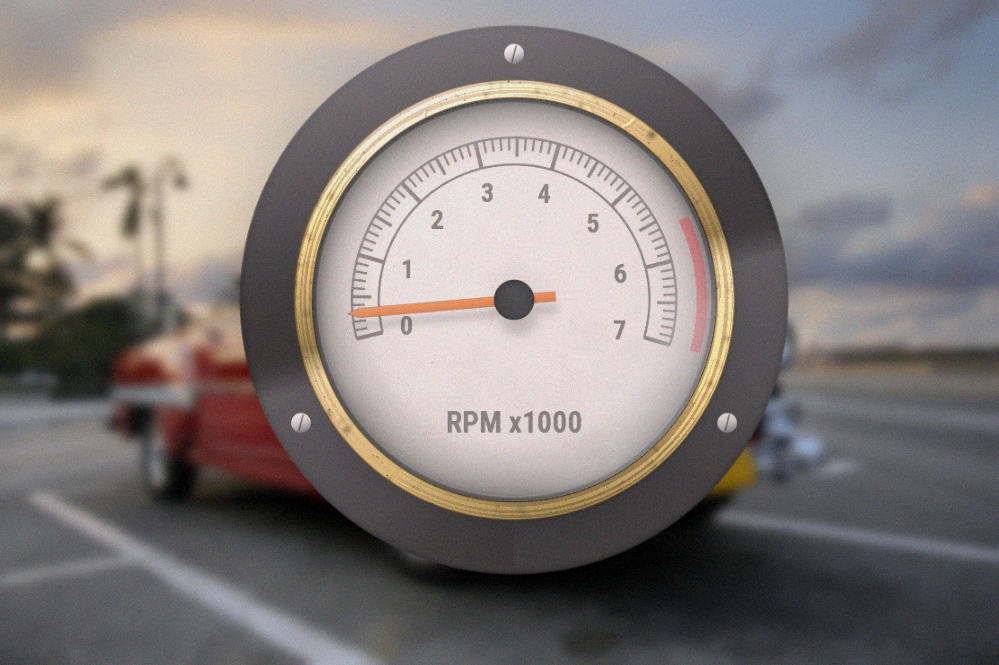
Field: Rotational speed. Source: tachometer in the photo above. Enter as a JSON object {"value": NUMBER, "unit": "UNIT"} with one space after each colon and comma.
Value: {"value": 300, "unit": "rpm"}
